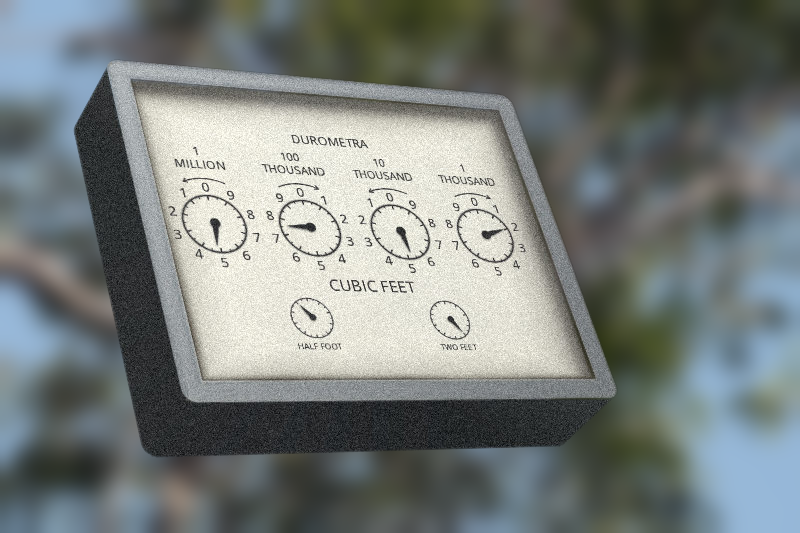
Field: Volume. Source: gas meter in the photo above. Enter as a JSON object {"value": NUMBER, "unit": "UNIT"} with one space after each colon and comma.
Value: {"value": 475200, "unit": "ft³"}
